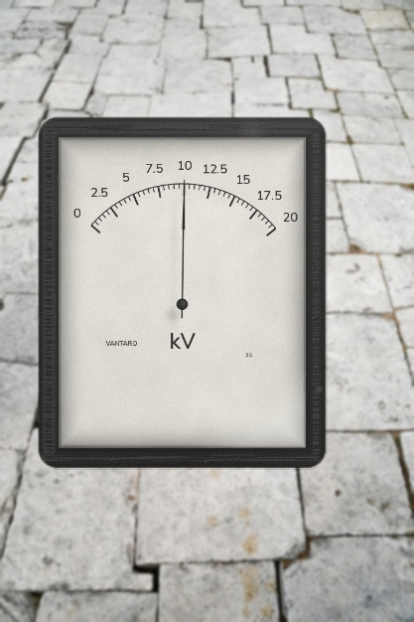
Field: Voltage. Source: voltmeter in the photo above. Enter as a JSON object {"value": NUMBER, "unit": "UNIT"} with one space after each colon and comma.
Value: {"value": 10, "unit": "kV"}
